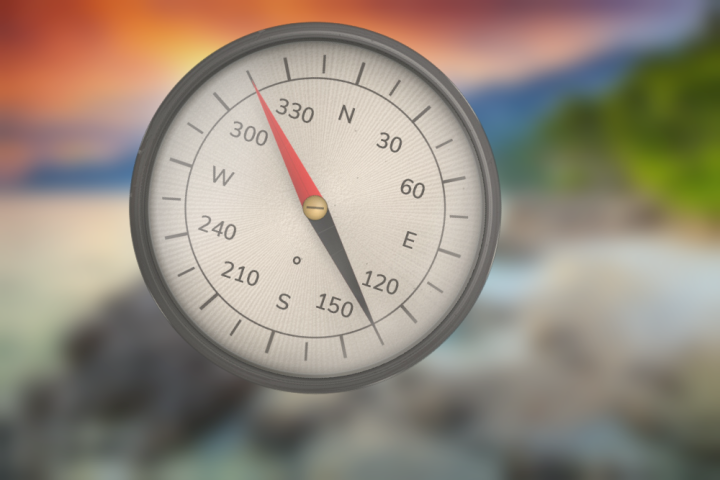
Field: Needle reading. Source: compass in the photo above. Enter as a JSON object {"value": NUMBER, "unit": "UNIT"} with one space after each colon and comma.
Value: {"value": 315, "unit": "°"}
